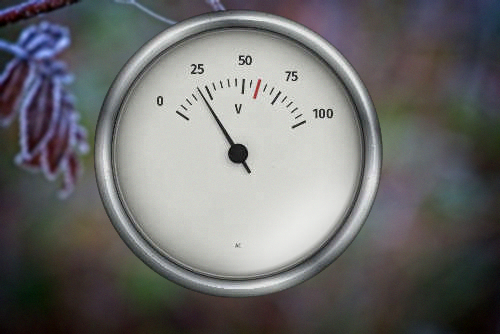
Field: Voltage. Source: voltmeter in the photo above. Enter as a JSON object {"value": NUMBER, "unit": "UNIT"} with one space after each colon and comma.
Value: {"value": 20, "unit": "V"}
